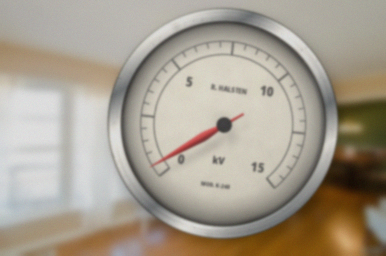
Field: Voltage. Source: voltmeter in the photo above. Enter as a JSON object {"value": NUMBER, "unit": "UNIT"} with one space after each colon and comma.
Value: {"value": 0.5, "unit": "kV"}
